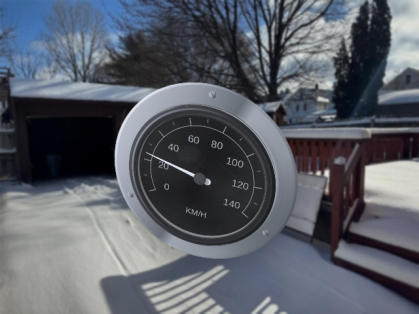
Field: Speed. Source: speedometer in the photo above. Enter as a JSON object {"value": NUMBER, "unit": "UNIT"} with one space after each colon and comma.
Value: {"value": 25, "unit": "km/h"}
